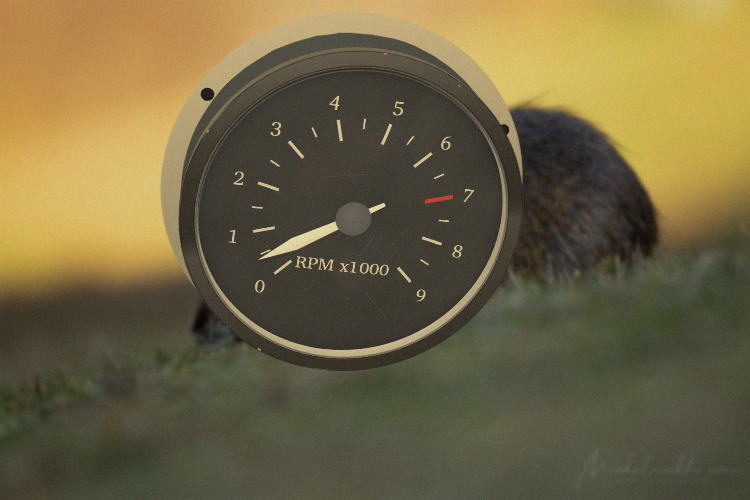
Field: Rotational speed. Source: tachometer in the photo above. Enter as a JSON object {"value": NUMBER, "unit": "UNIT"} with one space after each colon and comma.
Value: {"value": 500, "unit": "rpm"}
